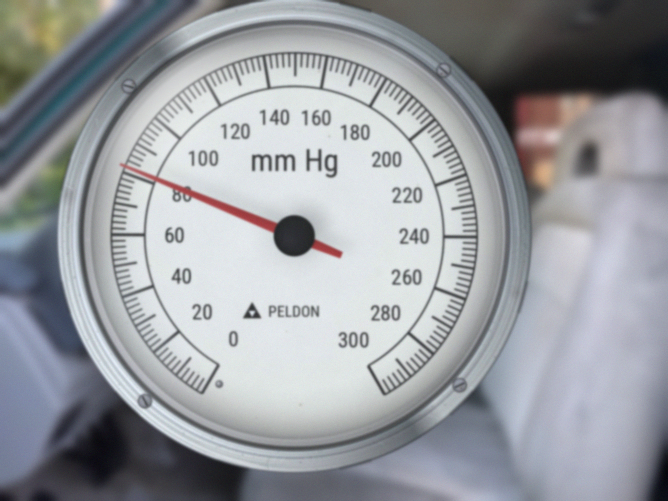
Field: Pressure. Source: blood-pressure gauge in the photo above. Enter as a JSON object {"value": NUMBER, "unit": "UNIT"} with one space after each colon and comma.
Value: {"value": 82, "unit": "mmHg"}
